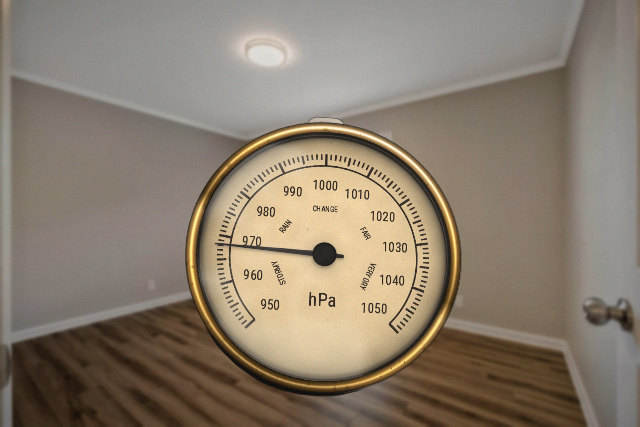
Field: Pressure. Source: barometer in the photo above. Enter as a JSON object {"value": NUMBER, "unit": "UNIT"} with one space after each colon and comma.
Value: {"value": 968, "unit": "hPa"}
